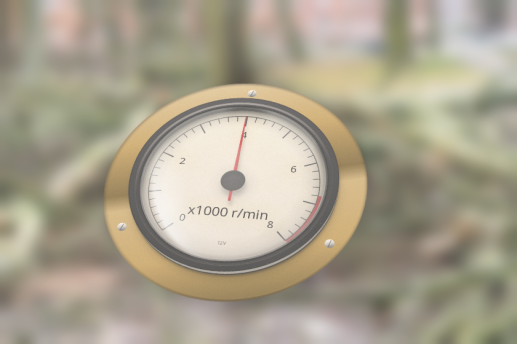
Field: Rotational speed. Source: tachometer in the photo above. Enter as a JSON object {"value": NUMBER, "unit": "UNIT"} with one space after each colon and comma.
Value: {"value": 4000, "unit": "rpm"}
